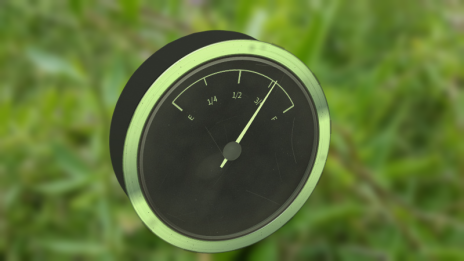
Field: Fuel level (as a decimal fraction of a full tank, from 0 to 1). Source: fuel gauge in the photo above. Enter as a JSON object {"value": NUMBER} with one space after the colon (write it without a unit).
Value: {"value": 0.75}
